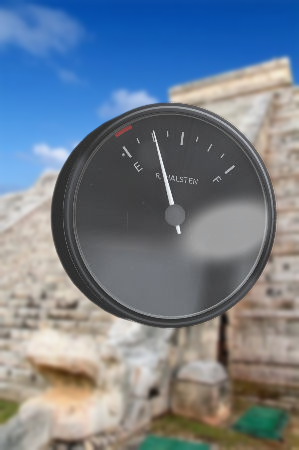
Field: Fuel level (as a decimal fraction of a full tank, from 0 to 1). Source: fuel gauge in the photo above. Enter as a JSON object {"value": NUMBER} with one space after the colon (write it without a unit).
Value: {"value": 0.25}
